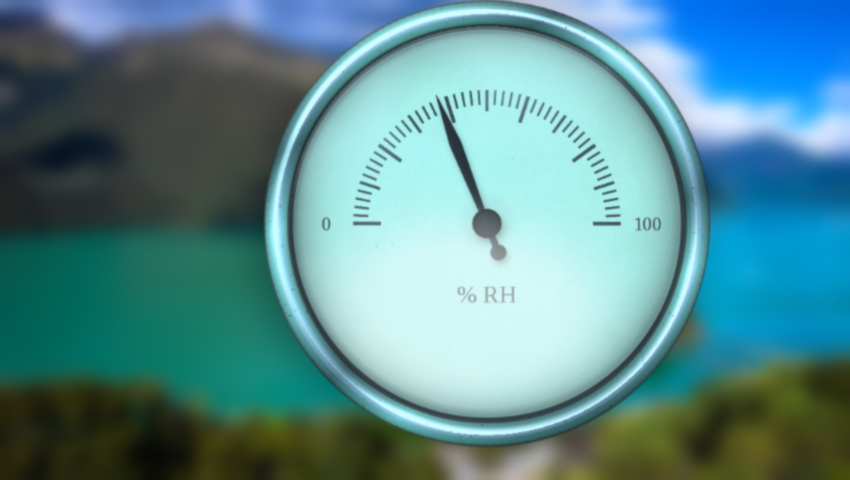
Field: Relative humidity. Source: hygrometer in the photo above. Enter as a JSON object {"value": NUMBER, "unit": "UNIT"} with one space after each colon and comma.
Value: {"value": 38, "unit": "%"}
